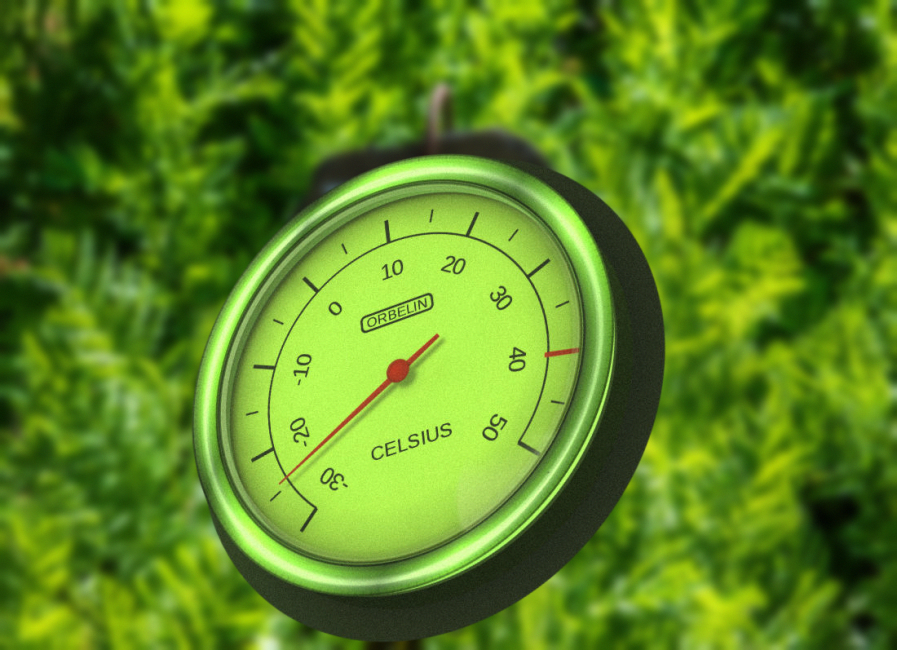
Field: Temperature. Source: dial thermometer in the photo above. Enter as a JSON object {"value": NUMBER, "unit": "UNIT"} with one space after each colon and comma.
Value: {"value": -25, "unit": "°C"}
